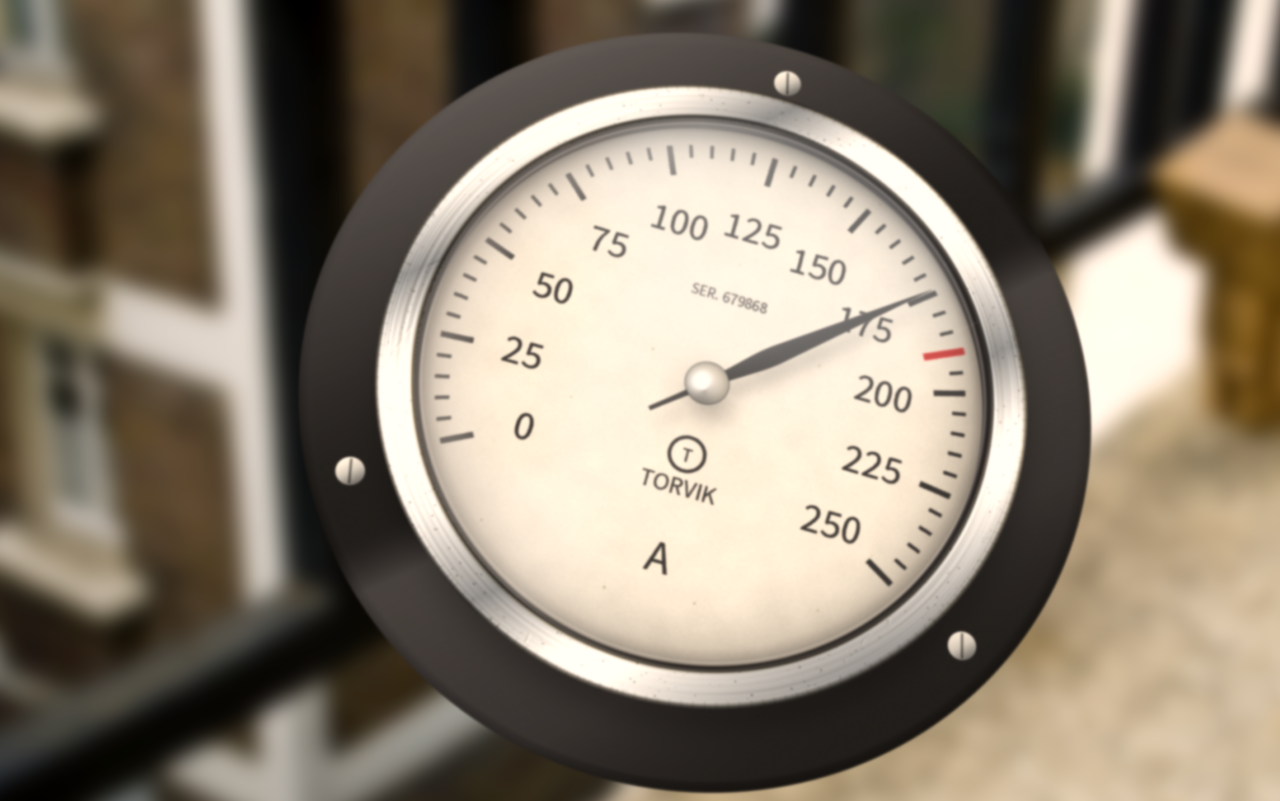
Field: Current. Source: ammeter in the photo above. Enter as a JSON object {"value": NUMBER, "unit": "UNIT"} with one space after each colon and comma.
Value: {"value": 175, "unit": "A"}
